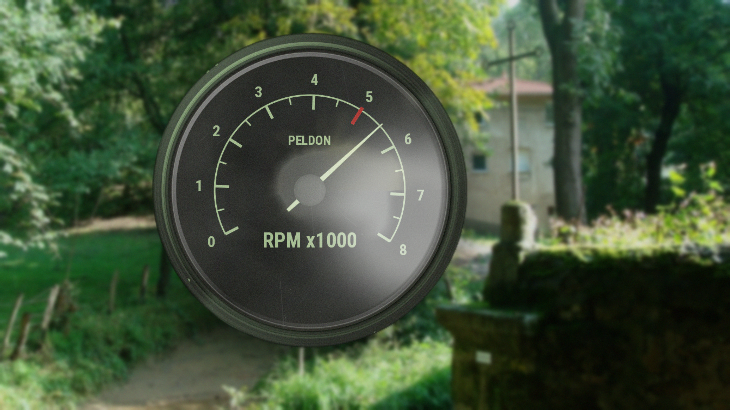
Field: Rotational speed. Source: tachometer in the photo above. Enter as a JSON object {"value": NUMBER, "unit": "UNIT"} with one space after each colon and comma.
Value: {"value": 5500, "unit": "rpm"}
